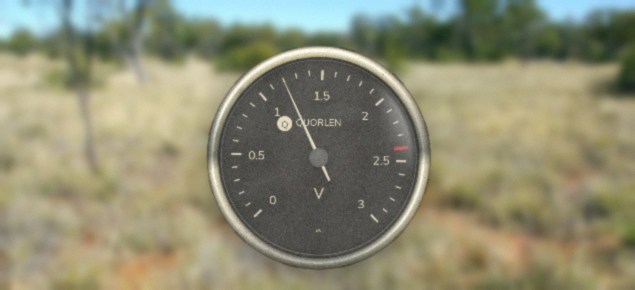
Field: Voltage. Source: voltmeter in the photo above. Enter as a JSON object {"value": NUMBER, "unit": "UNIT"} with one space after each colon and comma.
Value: {"value": 1.2, "unit": "V"}
